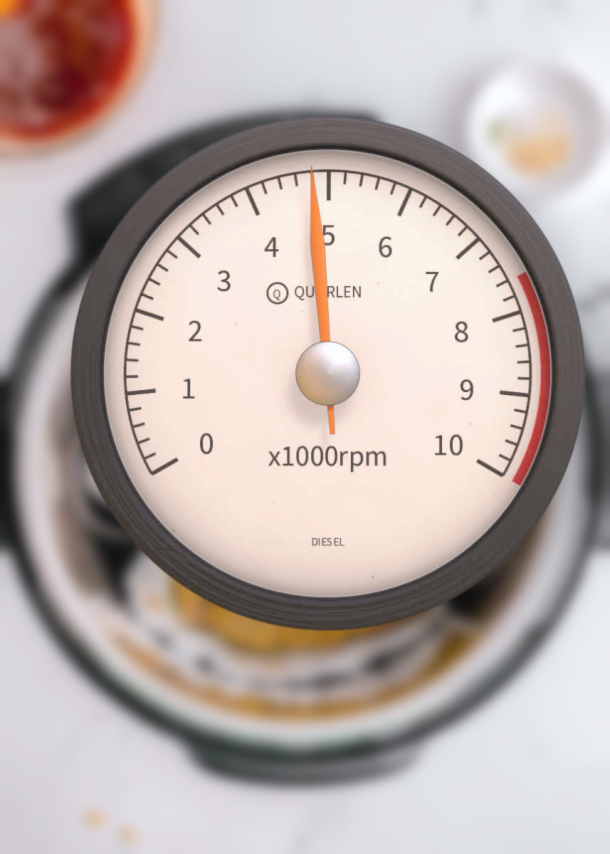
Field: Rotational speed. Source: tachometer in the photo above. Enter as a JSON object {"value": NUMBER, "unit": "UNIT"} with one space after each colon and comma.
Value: {"value": 4800, "unit": "rpm"}
